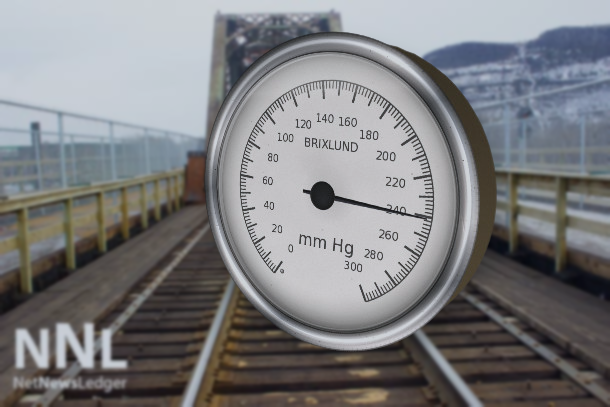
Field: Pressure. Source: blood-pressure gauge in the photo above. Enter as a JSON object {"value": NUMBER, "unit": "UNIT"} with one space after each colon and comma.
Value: {"value": 240, "unit": "mmHg"}
